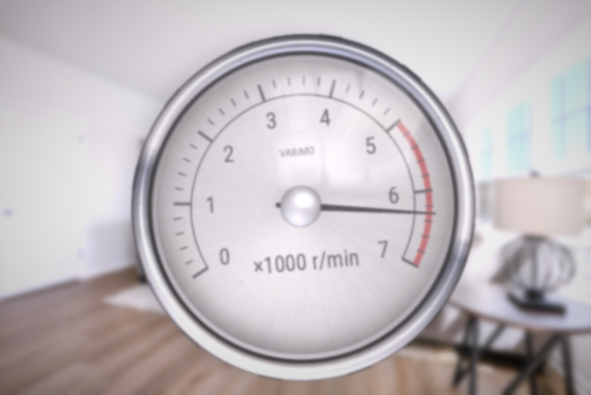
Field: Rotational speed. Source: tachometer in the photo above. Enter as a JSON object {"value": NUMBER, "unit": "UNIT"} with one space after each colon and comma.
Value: {"value": 6300, "unit": "rpm"}
